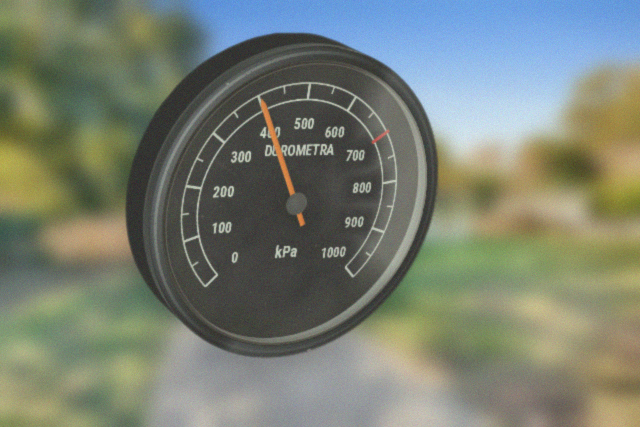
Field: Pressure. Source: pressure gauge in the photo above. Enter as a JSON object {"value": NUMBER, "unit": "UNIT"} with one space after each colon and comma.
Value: {"value": 400, "unit": "kPa"}
